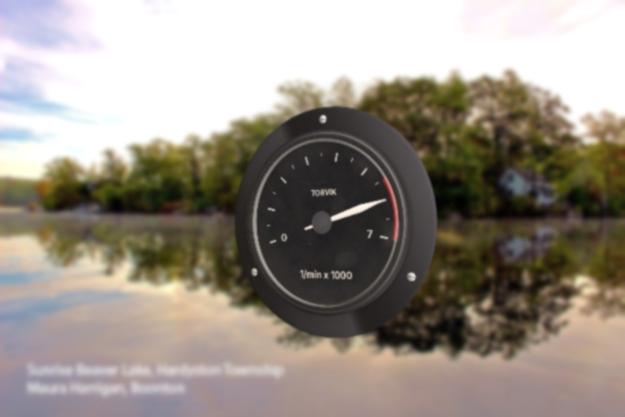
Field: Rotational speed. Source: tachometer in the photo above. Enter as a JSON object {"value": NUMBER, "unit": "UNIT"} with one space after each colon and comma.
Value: {"value": 6000, "unit": "rpm"}
